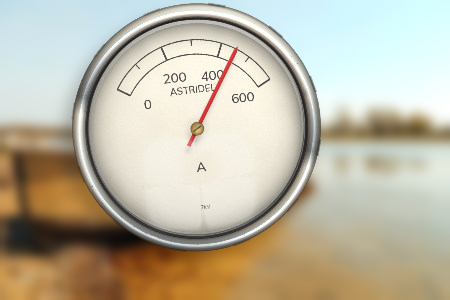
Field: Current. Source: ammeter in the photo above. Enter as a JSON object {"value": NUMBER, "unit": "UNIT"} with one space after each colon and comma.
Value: {"value": 450, "unit": "A"}
